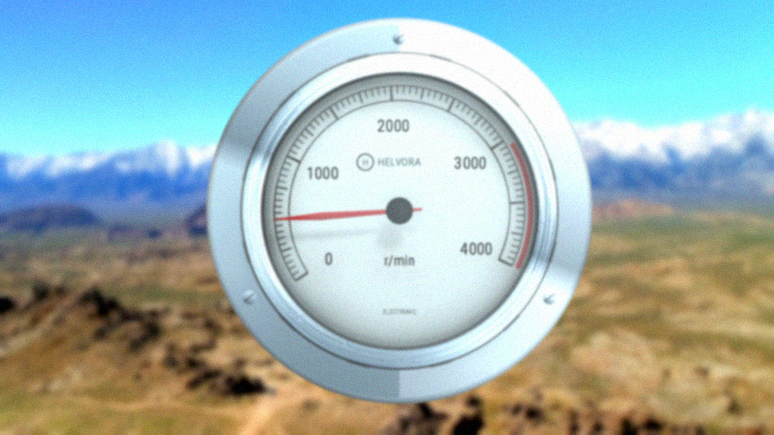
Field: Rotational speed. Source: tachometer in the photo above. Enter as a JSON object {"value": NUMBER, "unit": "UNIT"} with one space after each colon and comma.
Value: {"value": 500, "unit": "rpm"}
